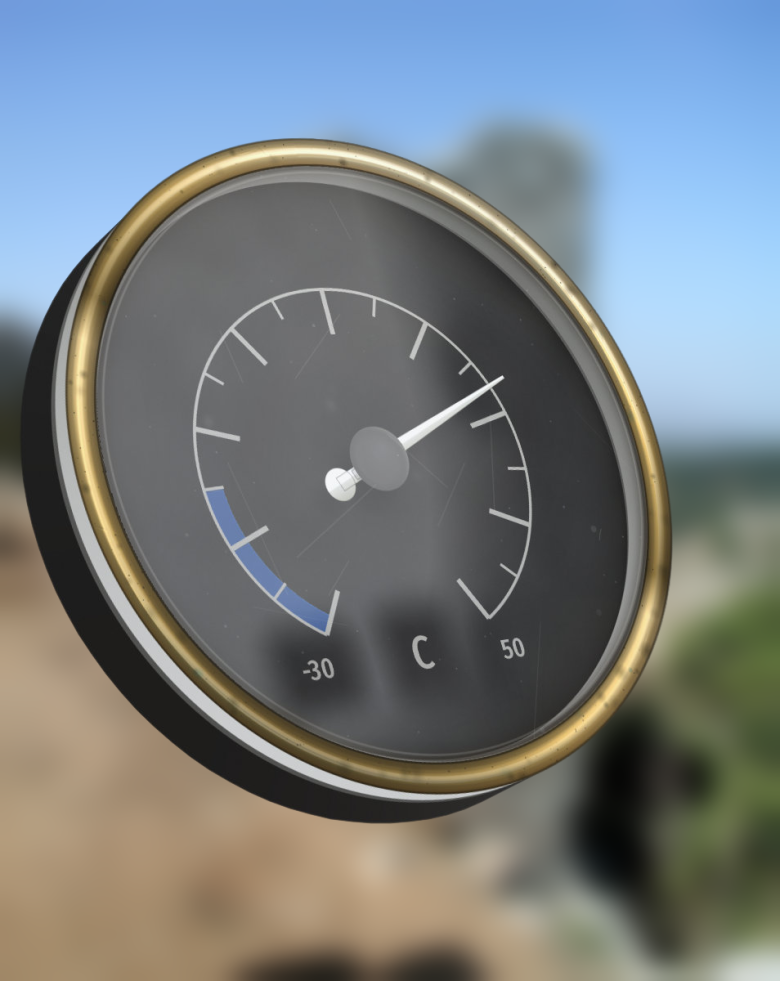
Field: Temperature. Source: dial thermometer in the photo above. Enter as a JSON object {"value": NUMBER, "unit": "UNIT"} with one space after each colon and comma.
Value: {"value": 27.5, "unit": "°C"}
